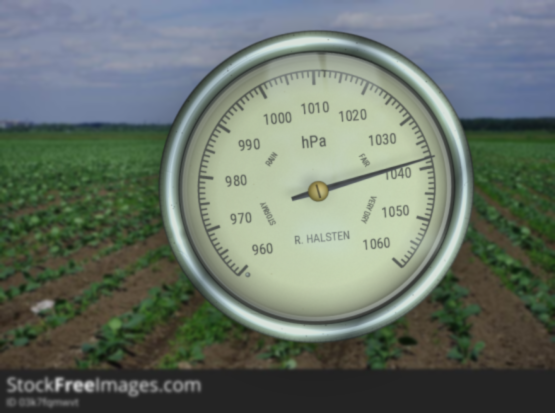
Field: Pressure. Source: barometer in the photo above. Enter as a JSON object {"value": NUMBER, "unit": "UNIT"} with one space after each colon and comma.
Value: {"value": 1038, "unit": "hPa"}
